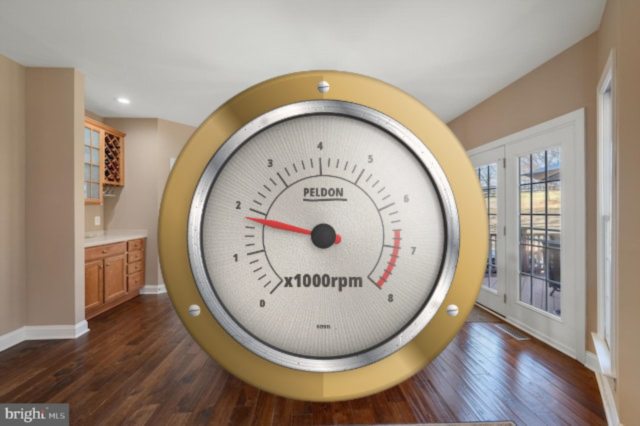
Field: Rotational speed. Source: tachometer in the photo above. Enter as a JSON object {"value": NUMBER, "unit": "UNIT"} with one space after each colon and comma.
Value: {"value": 1800, "unit": "rpm"}
